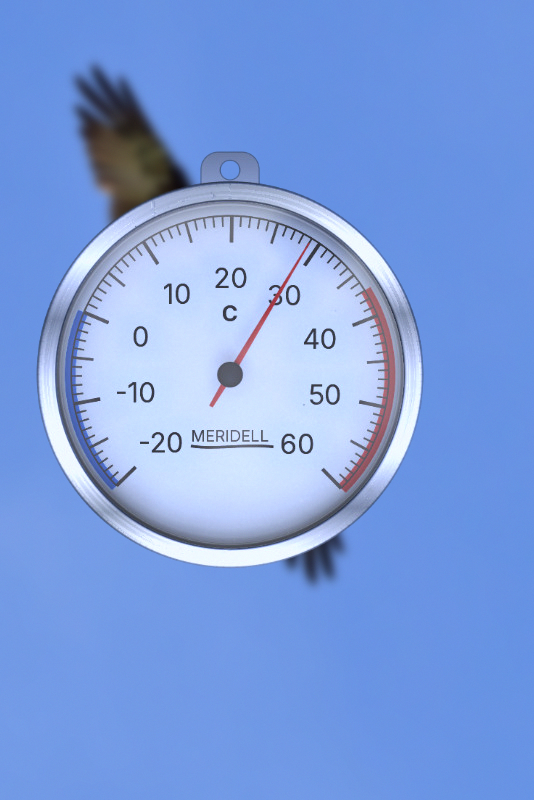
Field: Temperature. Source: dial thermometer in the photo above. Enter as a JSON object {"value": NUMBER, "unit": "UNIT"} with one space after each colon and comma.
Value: {"value": 29, "unit": "°C"}
